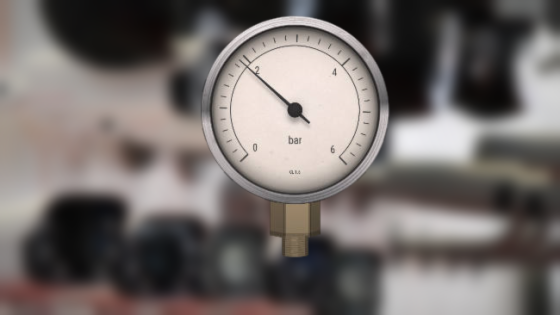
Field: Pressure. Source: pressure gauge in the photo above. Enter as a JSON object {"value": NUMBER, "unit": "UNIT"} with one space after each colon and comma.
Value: {"value": 1.9, "unit": "bar"}
